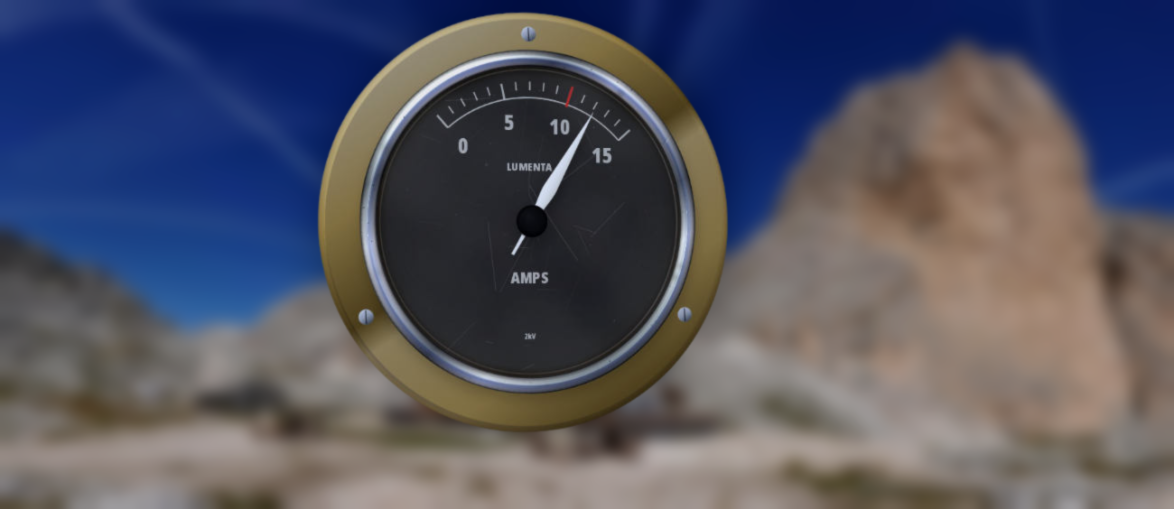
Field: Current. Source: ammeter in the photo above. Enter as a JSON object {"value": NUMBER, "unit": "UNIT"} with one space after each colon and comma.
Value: {"value": 12, "unit": "A"}
